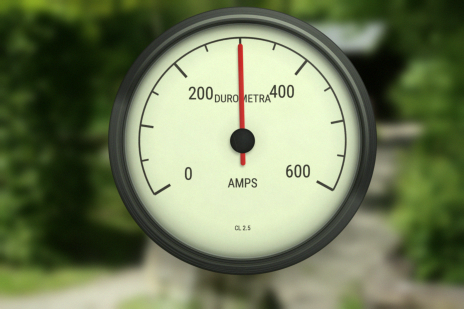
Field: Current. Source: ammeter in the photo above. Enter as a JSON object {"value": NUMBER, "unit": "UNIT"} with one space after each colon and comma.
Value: {"value": 300, "unit": "A"}
